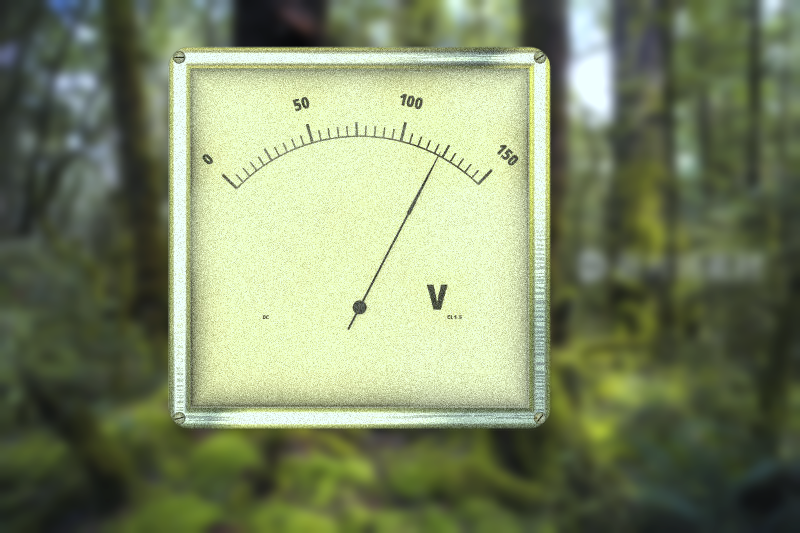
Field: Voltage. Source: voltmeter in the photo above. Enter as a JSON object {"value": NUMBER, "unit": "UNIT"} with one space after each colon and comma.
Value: {"value": 122.5, "unit": "V"}
